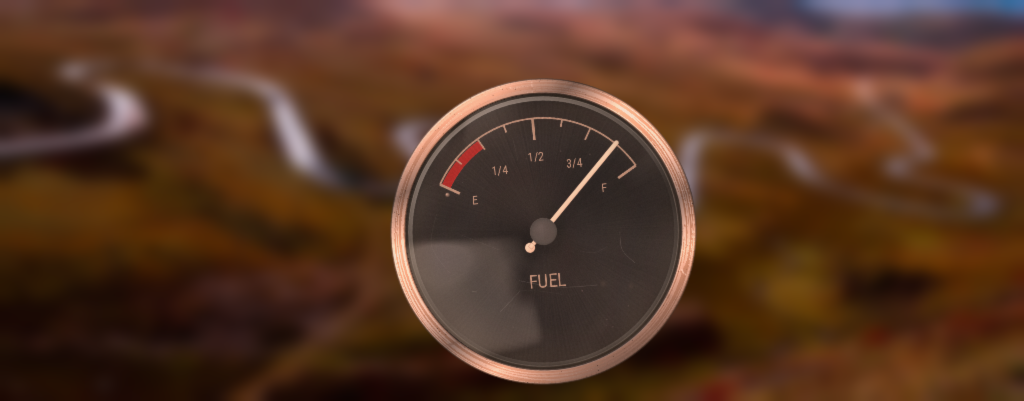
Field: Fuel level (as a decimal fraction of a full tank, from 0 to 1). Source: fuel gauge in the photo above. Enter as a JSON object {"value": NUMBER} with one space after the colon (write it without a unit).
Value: {"value": 0.875}
